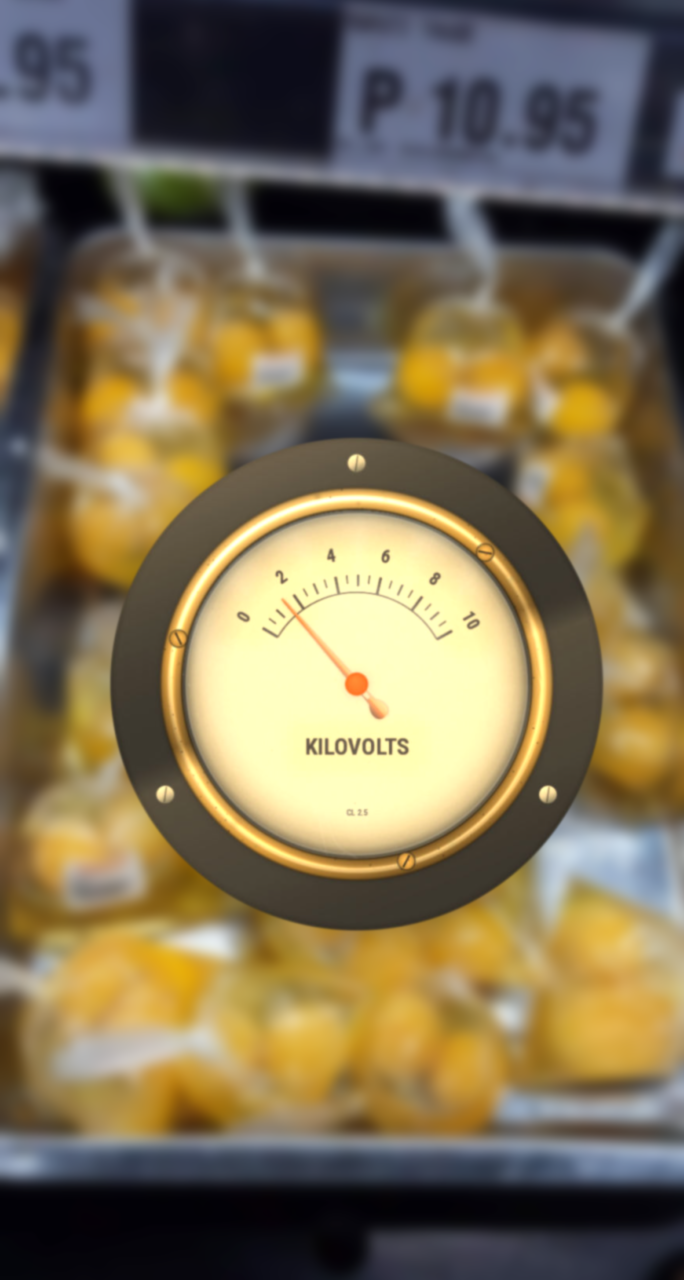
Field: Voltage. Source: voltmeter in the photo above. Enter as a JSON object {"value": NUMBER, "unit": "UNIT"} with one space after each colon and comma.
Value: {"value": 1.5, "unit": "kV"}
